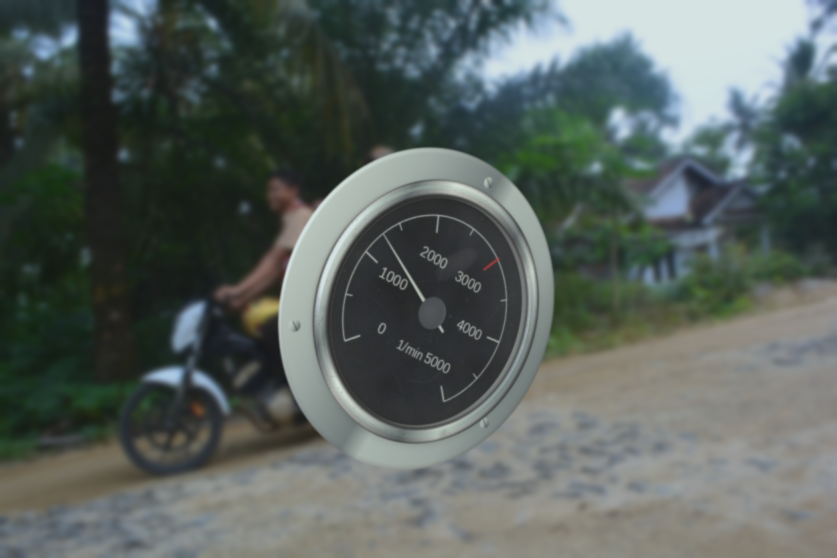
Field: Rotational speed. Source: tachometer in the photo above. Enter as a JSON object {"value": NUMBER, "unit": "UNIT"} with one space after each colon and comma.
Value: {"value": 1250, "unit": "rpm"}
